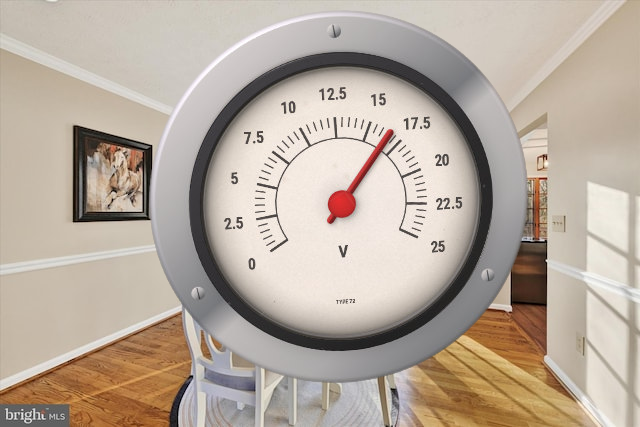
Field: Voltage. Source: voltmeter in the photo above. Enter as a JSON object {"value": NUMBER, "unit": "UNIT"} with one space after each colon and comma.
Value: {"value": 16.5, "unit": "V"}
